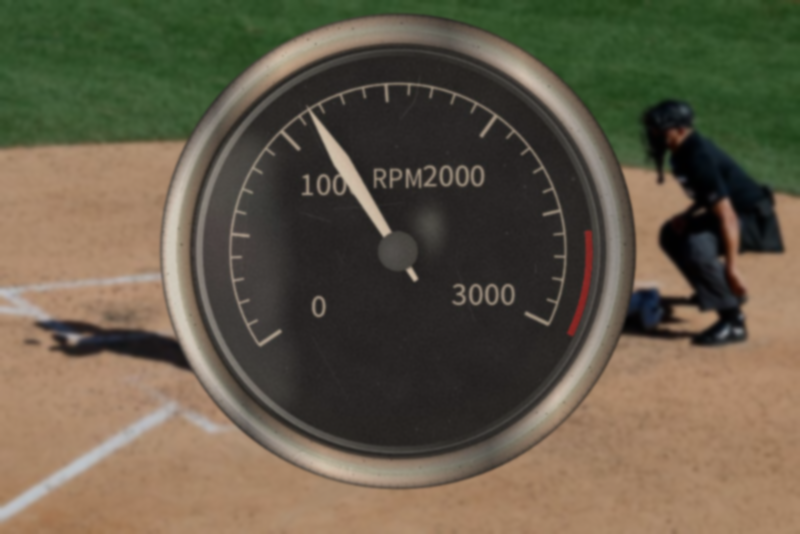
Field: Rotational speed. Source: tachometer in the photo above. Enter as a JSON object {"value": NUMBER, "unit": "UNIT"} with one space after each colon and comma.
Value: {"value": 1150, "unit": "rpm"}
